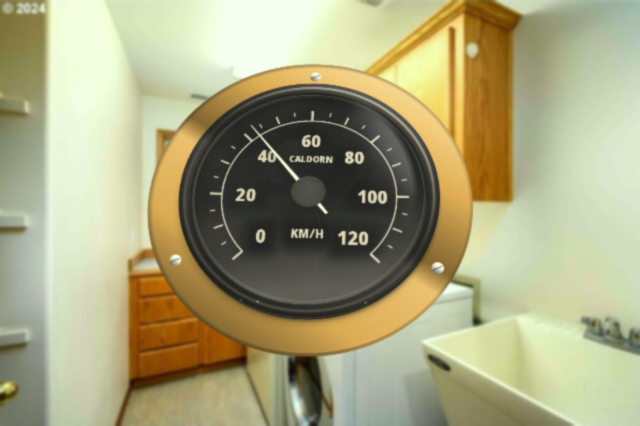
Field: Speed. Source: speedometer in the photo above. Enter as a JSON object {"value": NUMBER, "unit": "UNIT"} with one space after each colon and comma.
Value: {"value": 42.5, "unit": "km/h"}
